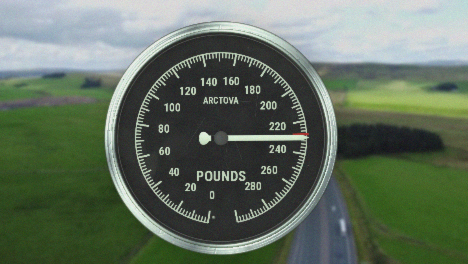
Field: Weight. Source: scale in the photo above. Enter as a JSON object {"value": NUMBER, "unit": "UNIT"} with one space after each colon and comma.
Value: {"value": 230, "unit": "lb"}
